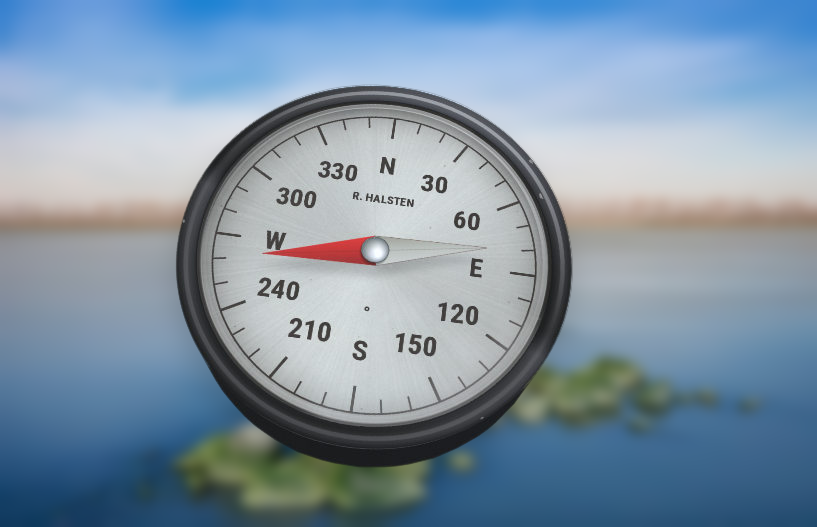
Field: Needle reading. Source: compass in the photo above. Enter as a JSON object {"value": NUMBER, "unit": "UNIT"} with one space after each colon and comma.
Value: {"value": 260, "unit": "°"}
